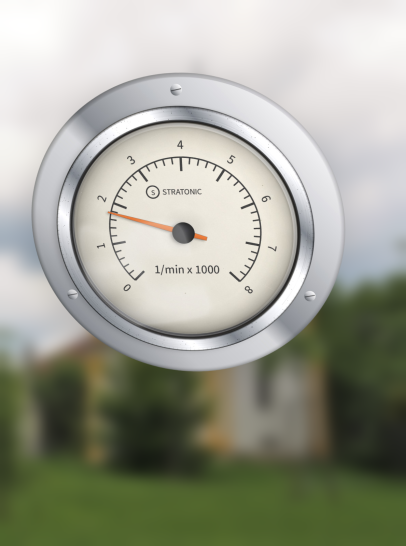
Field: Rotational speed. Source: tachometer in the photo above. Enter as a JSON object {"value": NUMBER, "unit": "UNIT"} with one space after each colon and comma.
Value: {"value": 1800, "unit": "rpm"}
